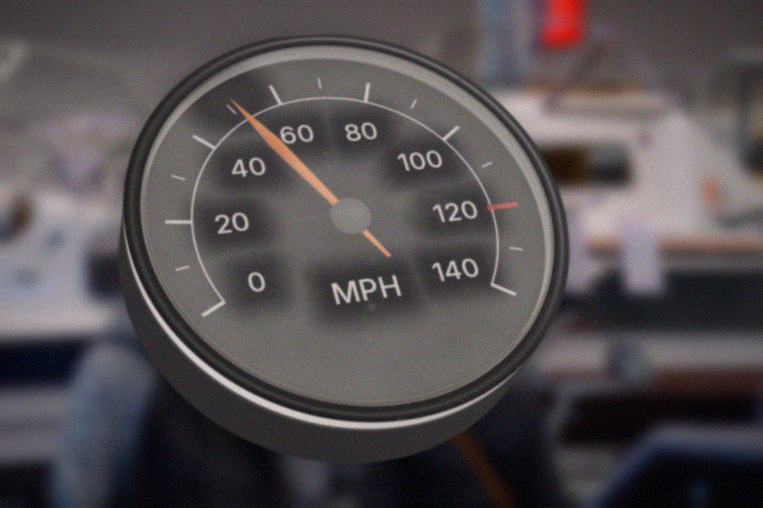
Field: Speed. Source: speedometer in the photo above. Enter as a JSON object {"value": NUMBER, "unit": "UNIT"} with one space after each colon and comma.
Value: {"value": 50, "unit": "mph"}
